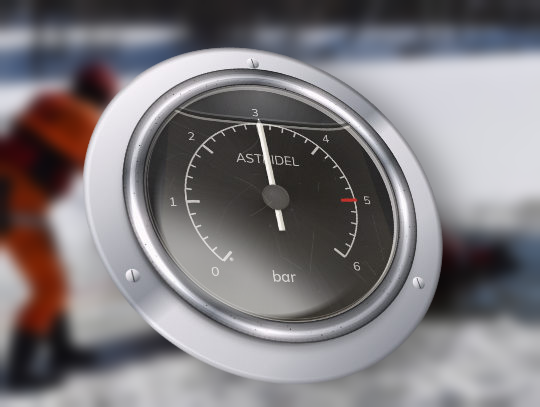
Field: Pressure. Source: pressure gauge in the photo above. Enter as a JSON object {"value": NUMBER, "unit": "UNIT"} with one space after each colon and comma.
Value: {"value": 3, "unit": "bar"}
